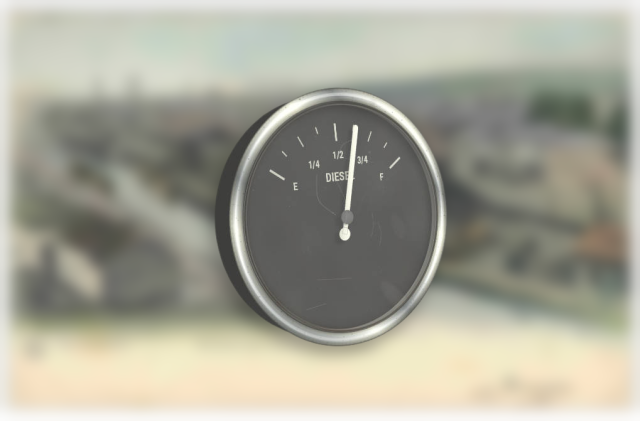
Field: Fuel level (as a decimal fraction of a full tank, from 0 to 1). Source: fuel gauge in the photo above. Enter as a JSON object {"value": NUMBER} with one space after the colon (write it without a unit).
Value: {"value": 0.625}
